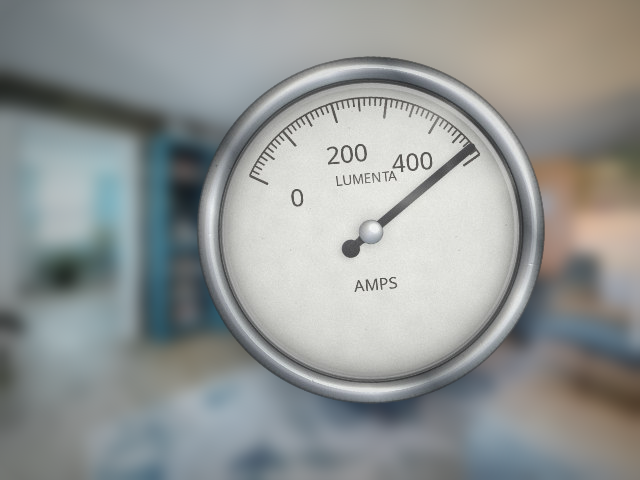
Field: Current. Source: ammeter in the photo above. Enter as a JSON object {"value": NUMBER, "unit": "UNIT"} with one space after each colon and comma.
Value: {"value": 480, "unit": "A"}
